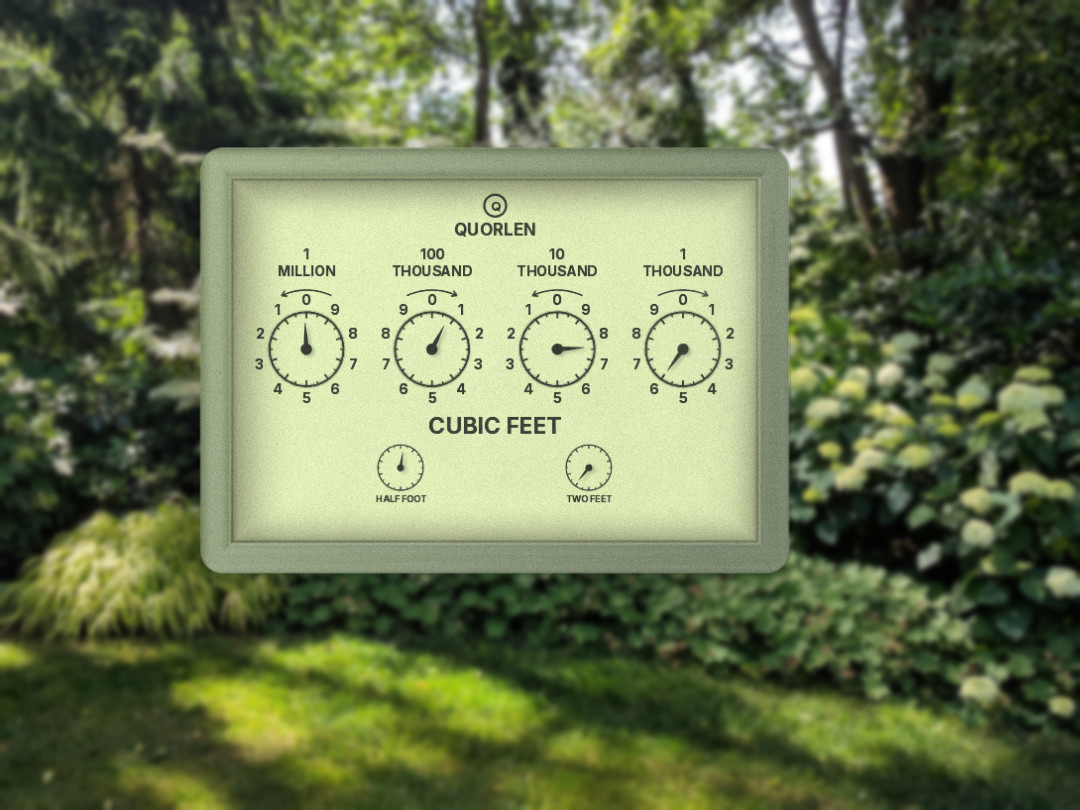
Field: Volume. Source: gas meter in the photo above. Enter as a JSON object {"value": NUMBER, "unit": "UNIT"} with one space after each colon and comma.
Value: {"value": 7600, "unit": "ft³"}
